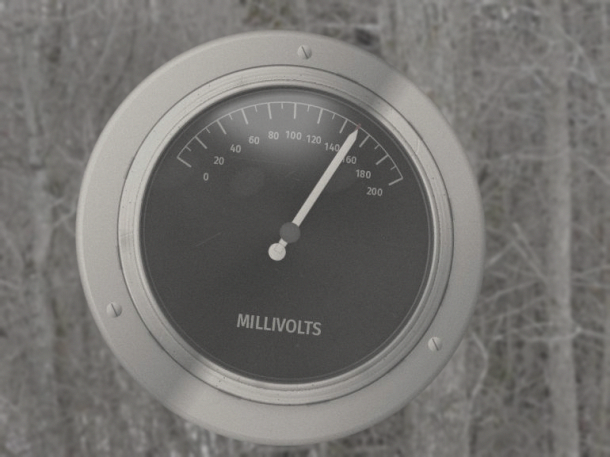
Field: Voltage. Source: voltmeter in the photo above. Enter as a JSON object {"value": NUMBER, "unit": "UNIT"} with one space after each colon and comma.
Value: {"value": 150, "unit": "mV"}
